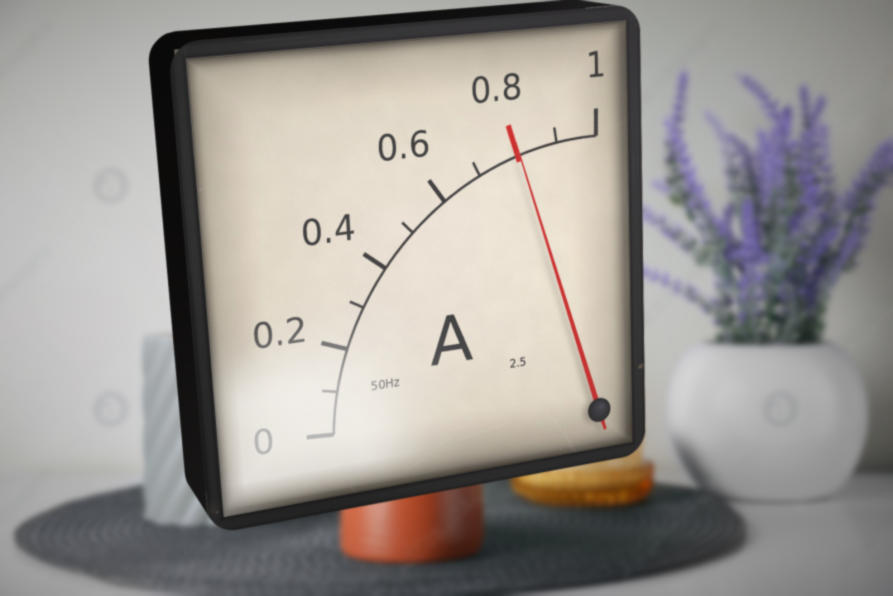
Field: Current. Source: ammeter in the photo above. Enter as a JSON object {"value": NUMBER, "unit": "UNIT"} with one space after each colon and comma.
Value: {"value": 0.8, "unit": "A"}
